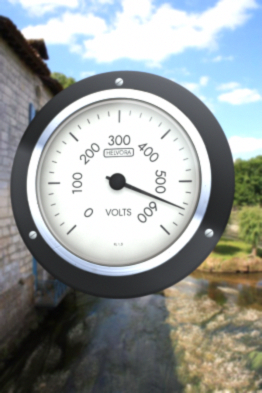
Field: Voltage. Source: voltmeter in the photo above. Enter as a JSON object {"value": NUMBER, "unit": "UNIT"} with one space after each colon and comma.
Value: {"value": 550, "unit": "V"}
